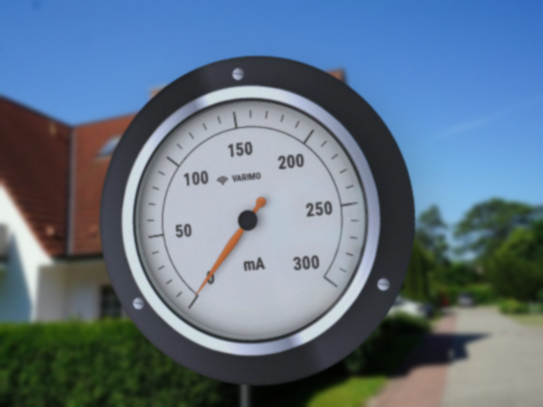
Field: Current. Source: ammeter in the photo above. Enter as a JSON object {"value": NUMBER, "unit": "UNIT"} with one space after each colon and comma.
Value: {"value": 0, "unit": "mA"}
